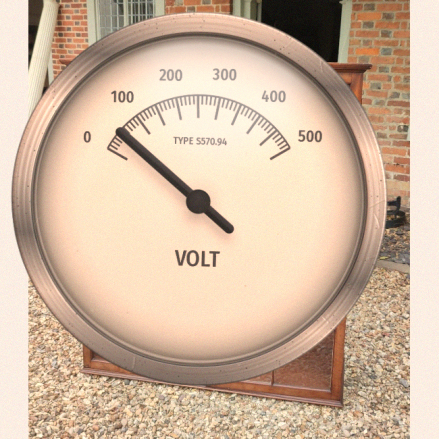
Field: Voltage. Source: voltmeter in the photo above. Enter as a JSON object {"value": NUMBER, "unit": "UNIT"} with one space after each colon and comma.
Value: {"value": 50, "unit": "V"}
